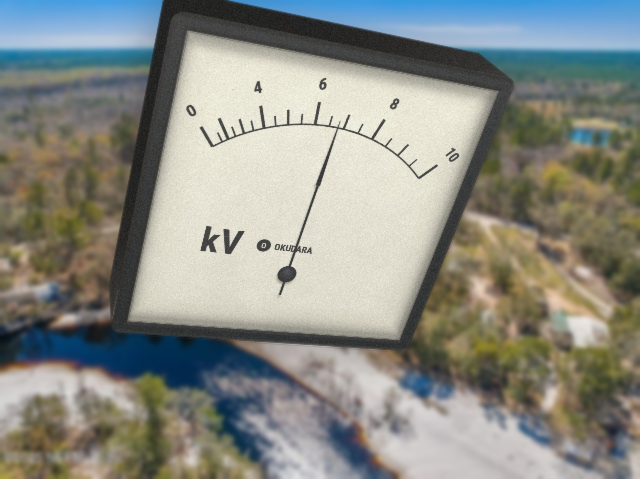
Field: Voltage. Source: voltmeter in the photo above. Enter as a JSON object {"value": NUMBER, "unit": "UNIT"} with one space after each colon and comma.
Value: {"value": 6.75, "unit": "kV"}
